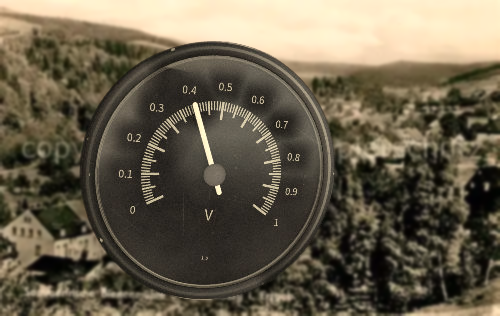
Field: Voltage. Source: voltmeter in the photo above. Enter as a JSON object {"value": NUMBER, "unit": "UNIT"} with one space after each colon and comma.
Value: {"value": 0.4, "unit": "V"}
